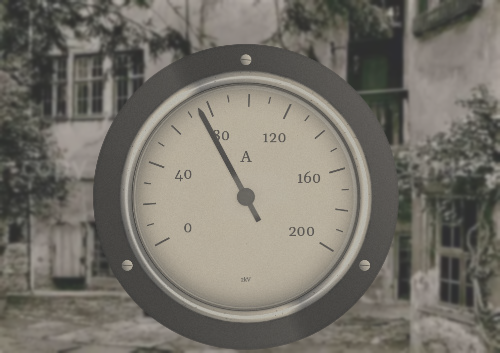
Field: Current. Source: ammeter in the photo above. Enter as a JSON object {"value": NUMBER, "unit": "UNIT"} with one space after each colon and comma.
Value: {"value": 75, "unit": "A"}
